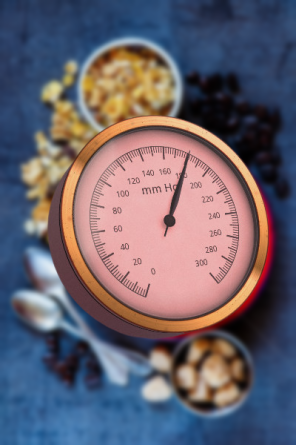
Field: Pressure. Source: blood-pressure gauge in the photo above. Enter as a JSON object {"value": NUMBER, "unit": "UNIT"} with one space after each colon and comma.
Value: {"value": 180, "unit": "mmHg"}
